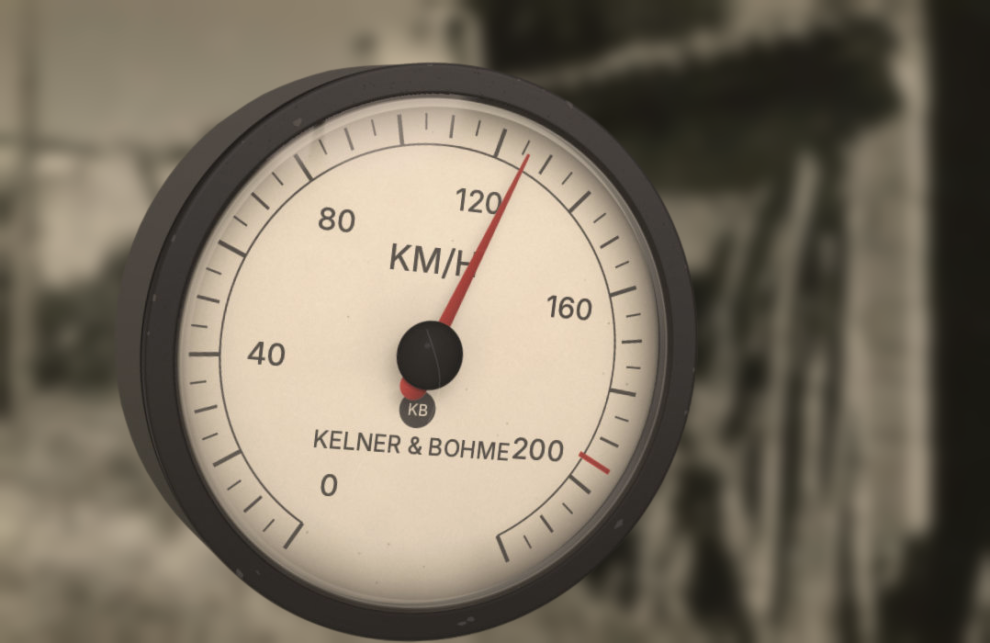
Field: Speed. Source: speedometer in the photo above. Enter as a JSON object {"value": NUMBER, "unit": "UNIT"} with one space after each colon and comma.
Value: {"value": 125, "unit": "km/h"}
